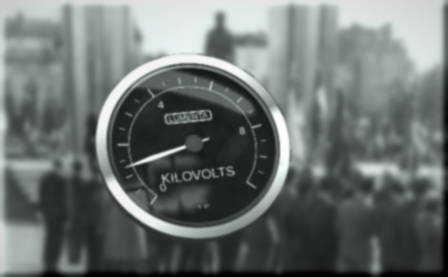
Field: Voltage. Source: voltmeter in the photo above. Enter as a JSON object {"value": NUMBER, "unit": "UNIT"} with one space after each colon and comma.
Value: {"value": 1.25, "unit": "kV"}
